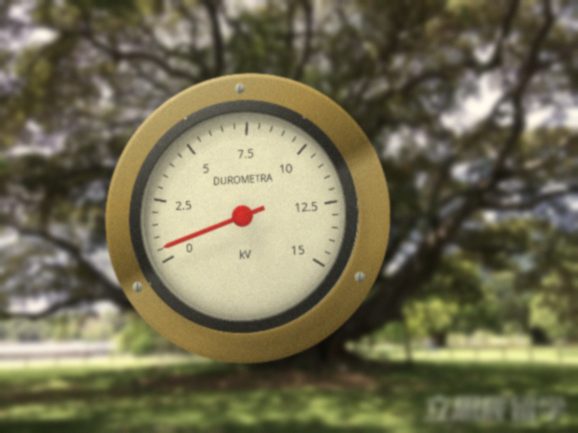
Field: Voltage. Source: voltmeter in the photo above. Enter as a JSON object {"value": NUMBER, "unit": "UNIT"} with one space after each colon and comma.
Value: {"value": 0.5, "unit": "kV"}
